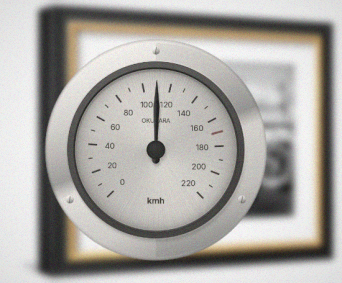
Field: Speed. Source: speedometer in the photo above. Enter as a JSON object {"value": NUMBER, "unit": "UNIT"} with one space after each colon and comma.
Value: {"value": 110, "unit": "km/h"}
